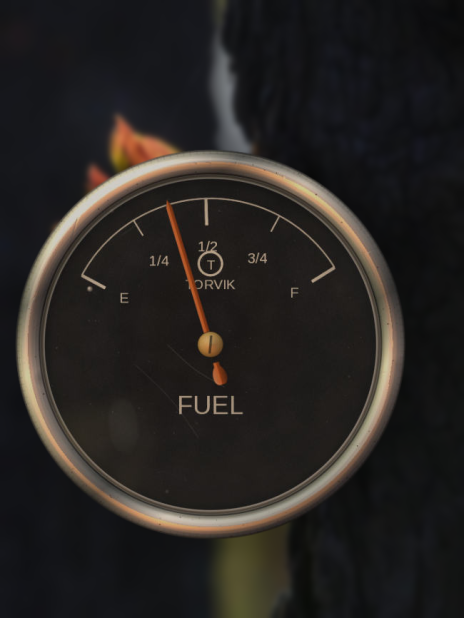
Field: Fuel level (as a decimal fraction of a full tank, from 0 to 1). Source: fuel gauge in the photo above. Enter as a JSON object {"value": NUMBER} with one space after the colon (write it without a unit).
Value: {"value": 0.375}
